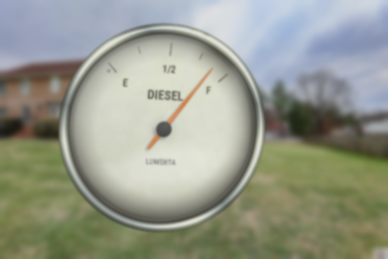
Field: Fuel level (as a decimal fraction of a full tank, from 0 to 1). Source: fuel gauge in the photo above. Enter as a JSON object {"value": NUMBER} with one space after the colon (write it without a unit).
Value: {"value": 0.875}
